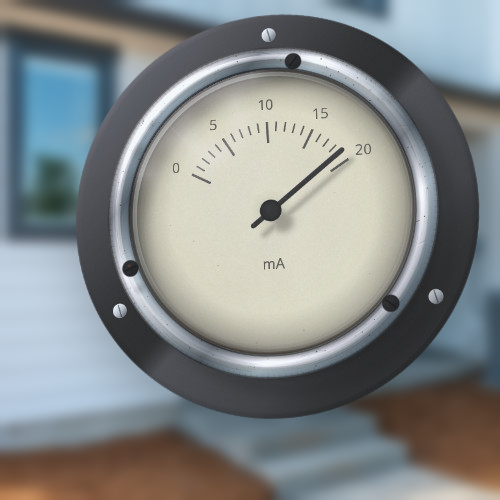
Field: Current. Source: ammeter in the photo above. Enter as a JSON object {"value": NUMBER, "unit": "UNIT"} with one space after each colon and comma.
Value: {"value": 19, "unit": "mA"}
